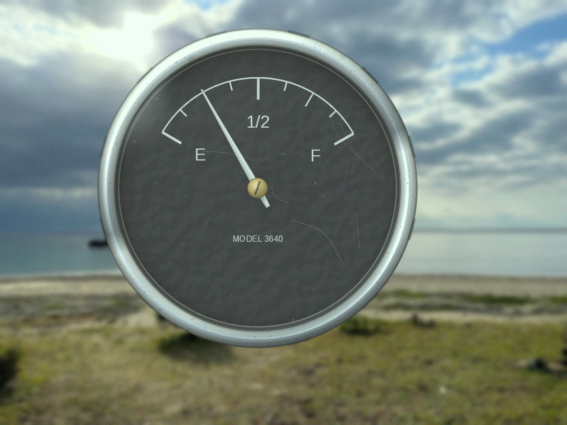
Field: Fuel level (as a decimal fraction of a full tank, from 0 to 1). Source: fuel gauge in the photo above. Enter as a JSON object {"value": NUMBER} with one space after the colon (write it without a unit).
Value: {"value": 0.25}
